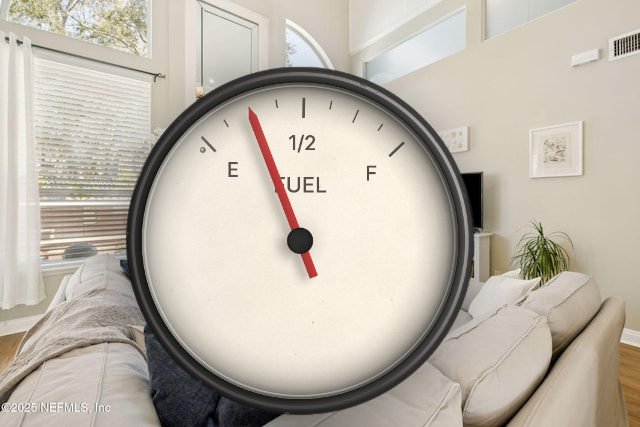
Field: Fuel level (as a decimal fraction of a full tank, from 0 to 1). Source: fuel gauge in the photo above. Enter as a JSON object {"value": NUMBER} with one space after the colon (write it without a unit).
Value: {"value": 0.25}
